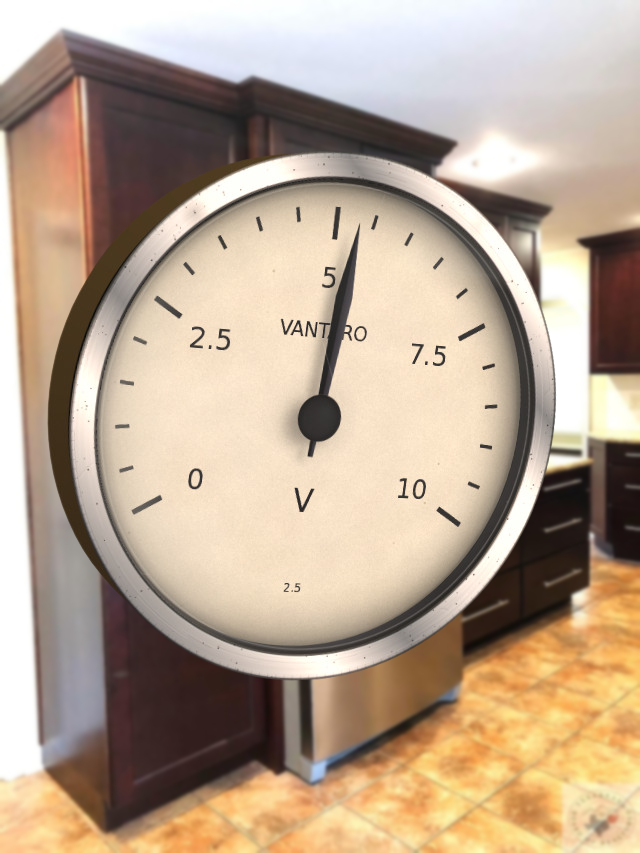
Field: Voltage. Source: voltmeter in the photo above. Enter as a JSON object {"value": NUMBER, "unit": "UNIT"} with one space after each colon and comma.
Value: {"value": 5.25, "unit": "V"}
